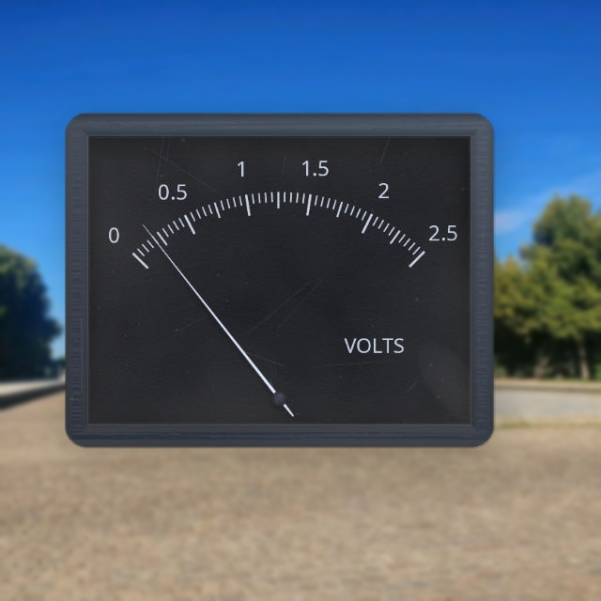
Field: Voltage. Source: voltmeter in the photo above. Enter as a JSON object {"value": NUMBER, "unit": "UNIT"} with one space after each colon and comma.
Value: {"value": 0.2, "unit": "V"}
